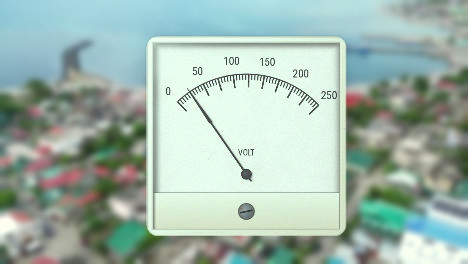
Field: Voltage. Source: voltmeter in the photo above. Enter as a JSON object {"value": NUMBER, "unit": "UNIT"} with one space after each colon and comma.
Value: {"value": 25, "unit": "V"}
